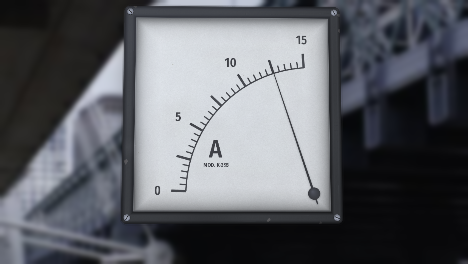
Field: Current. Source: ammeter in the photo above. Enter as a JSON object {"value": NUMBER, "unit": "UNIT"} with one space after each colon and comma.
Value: {"value": 12.5, "unit": "A"}
